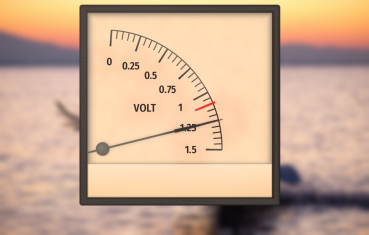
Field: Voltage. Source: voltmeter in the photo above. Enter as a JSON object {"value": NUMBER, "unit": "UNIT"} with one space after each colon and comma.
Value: {"value": 1.25, "unit": "V"}
